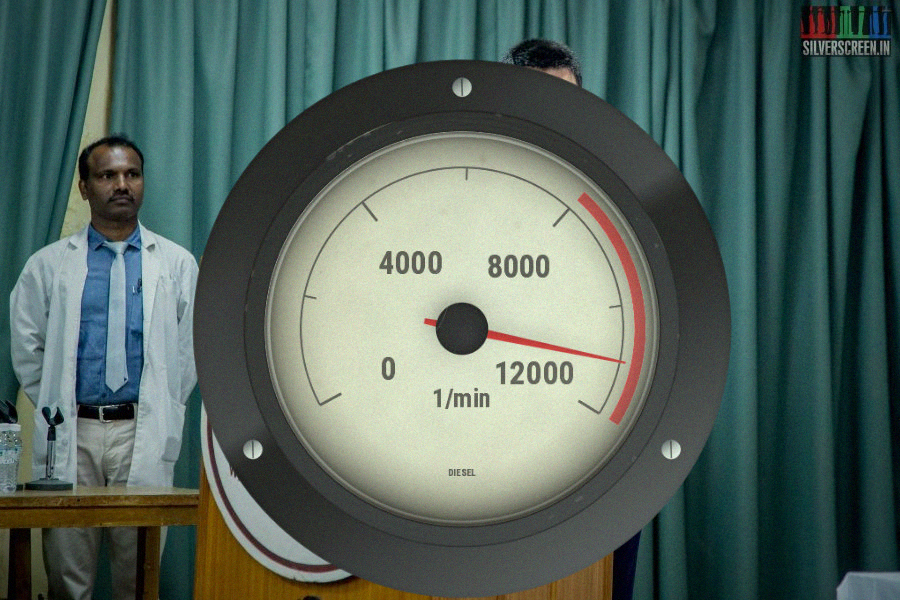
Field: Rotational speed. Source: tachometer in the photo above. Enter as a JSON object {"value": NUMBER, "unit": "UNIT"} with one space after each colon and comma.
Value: {"value": 11000, "unit": "rpm"}
